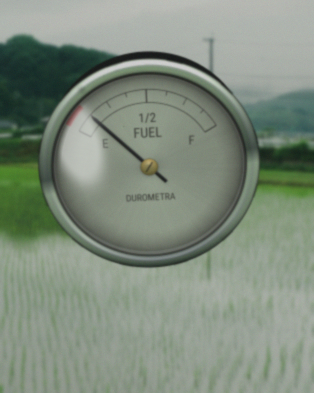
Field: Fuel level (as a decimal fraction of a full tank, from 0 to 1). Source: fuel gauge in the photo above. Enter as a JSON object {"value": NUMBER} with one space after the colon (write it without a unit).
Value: {"value": 0.125}
